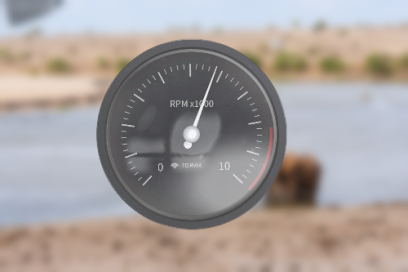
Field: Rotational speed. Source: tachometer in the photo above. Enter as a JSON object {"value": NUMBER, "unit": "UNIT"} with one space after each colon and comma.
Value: {"value": 5800, "unit": "rpm"}
